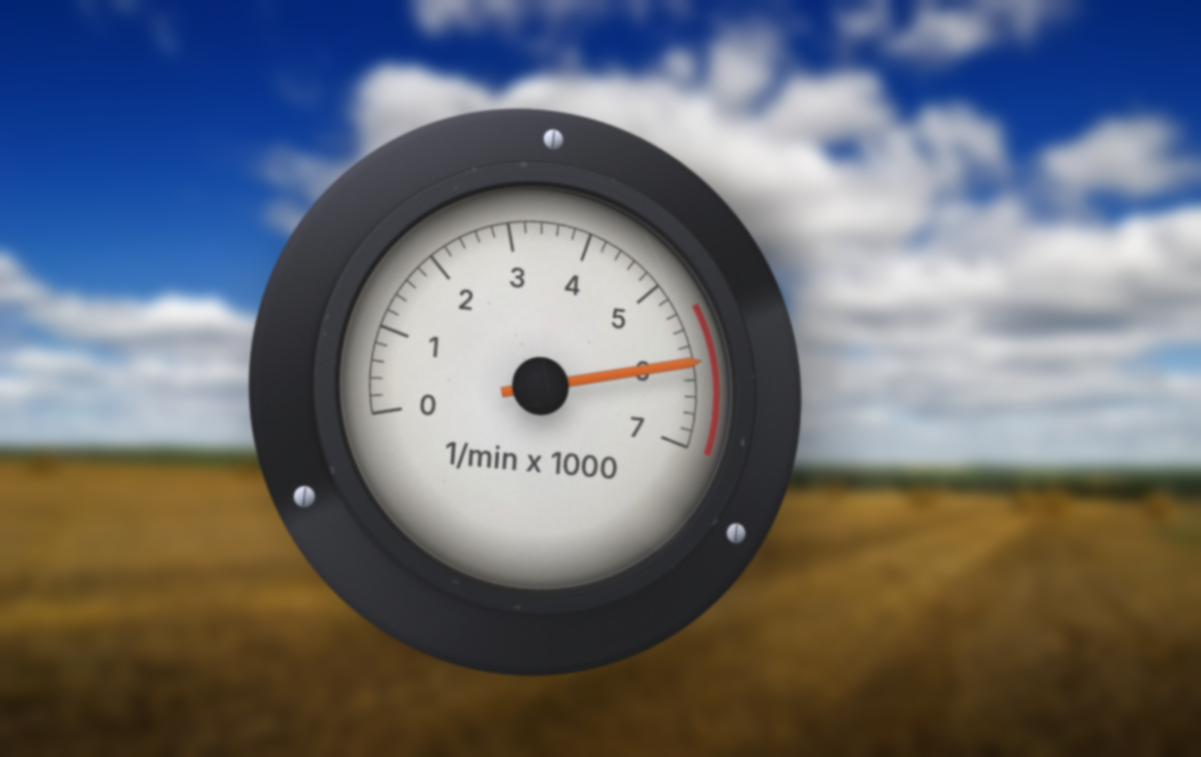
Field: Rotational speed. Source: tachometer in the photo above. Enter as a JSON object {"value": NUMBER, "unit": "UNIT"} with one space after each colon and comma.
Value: {"value": 6000, "unit": "rpm"}
